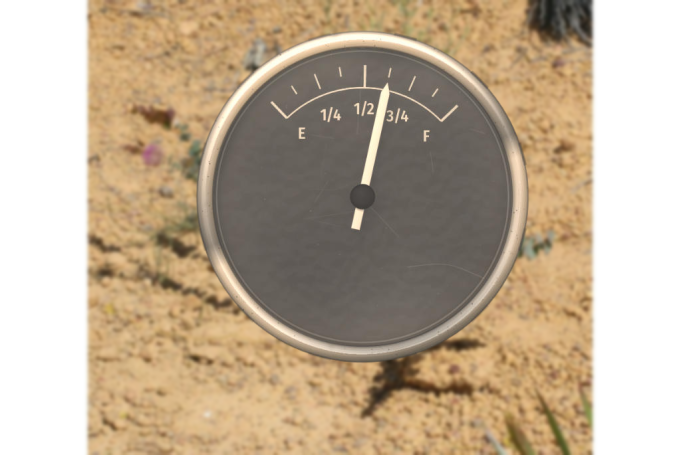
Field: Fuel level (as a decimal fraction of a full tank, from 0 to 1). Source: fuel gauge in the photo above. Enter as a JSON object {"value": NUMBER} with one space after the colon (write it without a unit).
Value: {"value": 0.625}
